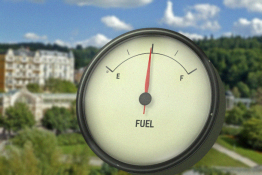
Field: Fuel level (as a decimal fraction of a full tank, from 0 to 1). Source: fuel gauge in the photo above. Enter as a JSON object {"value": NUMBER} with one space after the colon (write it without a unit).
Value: {"value": 0.5}
